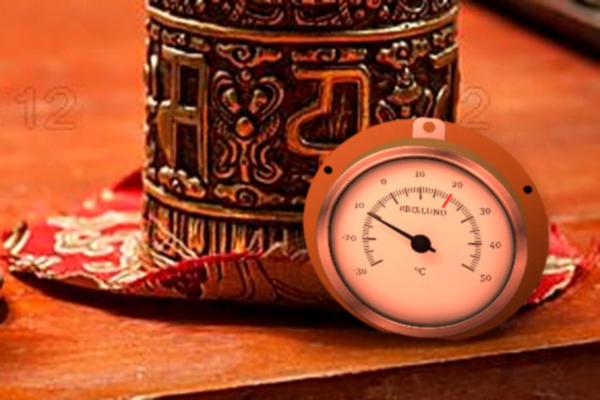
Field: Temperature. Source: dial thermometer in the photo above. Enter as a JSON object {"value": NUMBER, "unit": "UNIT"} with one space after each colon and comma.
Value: {"value": -10, "unit": "°C"}
